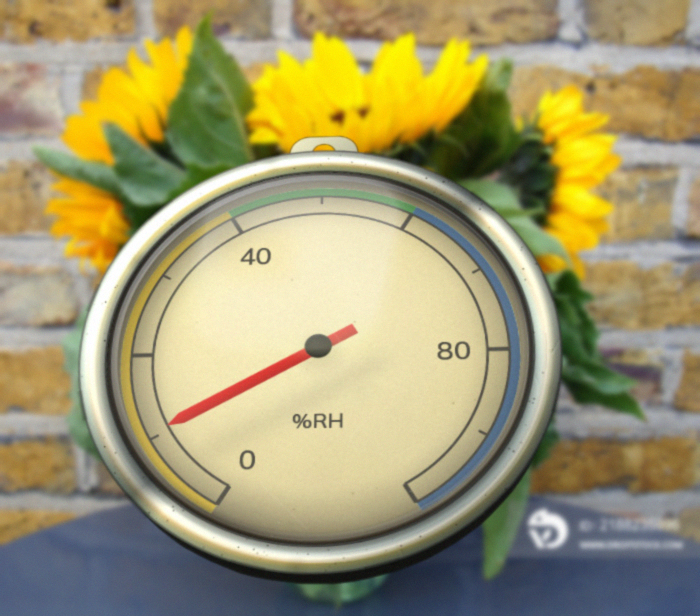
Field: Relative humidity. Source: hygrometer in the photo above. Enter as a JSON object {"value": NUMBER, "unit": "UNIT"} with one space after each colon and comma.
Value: {"value": 10, "unit": "%"}
